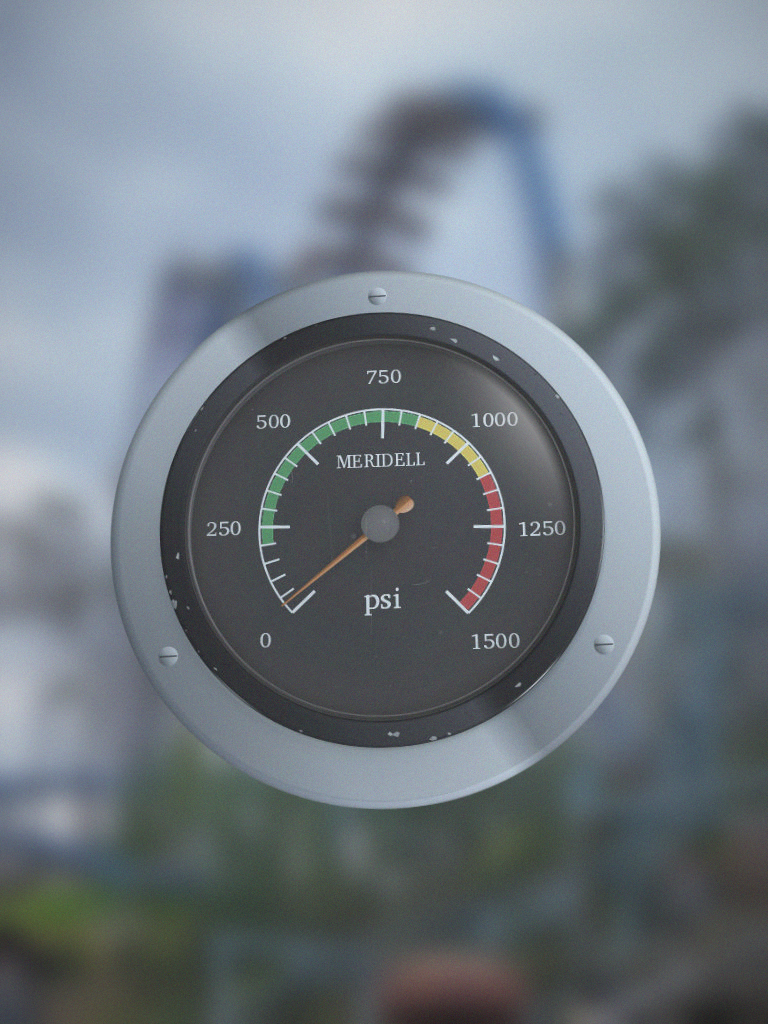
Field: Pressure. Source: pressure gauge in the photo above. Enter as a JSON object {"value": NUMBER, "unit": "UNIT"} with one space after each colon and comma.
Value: {"value": 25, "unit": "psi"}
